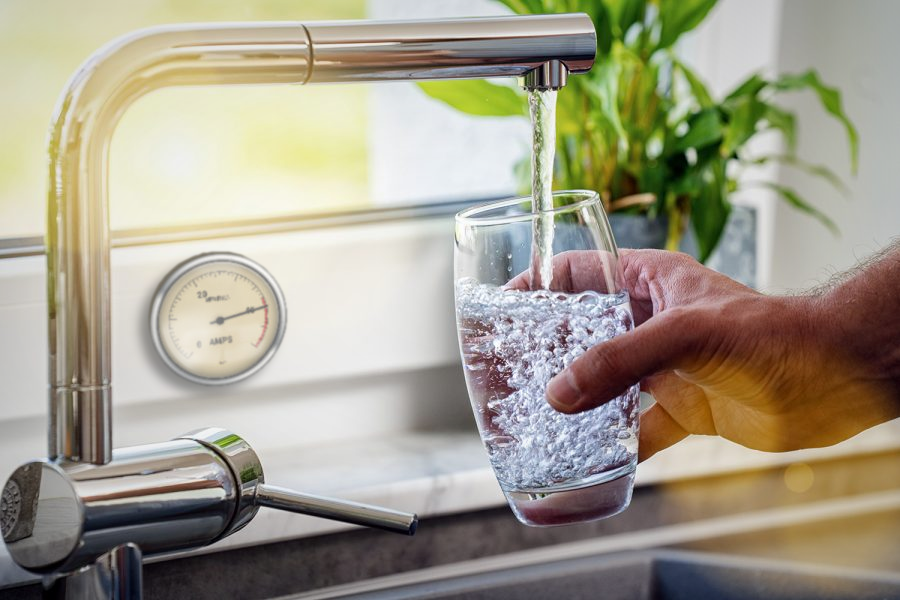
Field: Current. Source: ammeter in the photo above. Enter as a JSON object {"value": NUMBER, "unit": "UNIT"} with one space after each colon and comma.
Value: {"value": 40, "unit": "A"}
